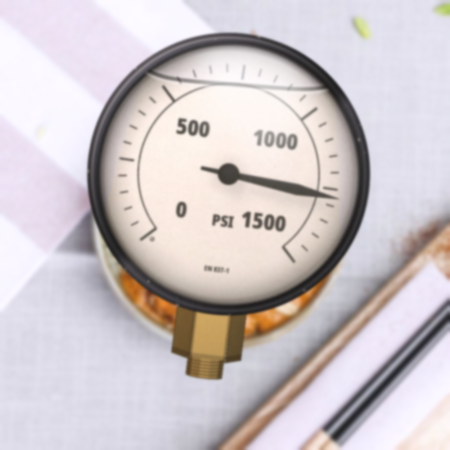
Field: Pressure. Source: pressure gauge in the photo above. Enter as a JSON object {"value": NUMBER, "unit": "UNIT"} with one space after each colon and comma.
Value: {"value": 1275, "unit": "psi"}
